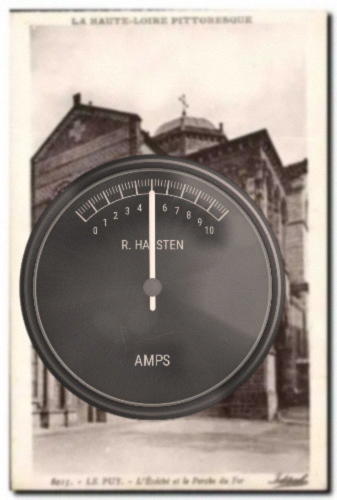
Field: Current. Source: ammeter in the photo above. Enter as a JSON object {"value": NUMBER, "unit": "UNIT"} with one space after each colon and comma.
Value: {"value": 5, "unit": "A"}
